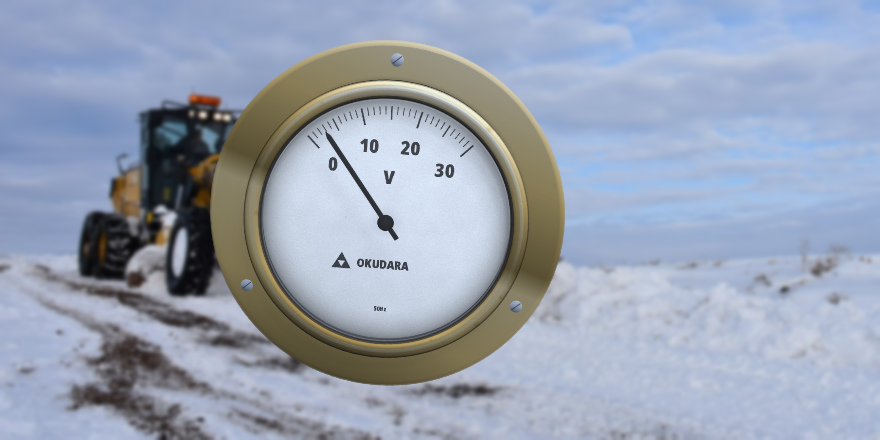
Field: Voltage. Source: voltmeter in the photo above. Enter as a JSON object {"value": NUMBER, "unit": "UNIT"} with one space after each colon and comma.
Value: {"value": 3, "unit": "V"}
